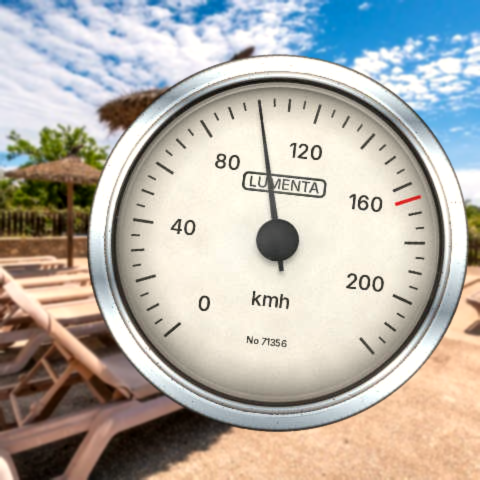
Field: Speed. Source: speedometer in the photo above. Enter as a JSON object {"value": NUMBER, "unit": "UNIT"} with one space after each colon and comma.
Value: {"value": 100, "unit": "km/h"}
